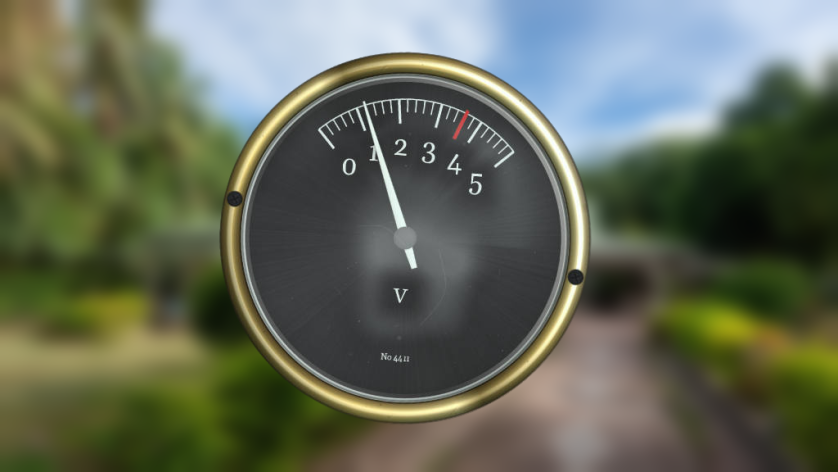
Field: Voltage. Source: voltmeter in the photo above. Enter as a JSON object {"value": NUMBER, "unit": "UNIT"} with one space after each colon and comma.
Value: {"value": 1.2, "unit": "V"}
